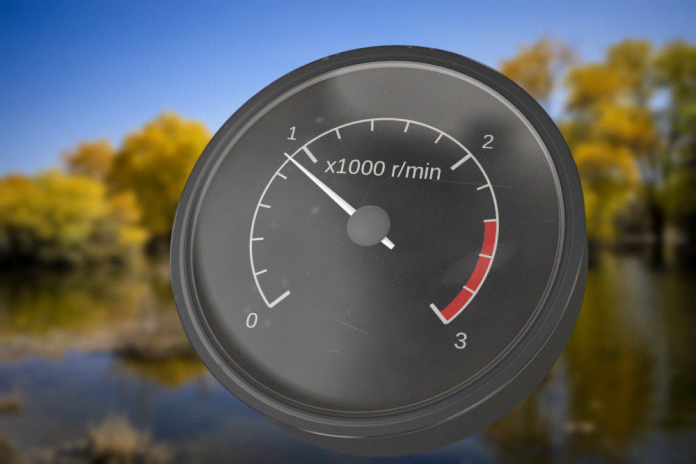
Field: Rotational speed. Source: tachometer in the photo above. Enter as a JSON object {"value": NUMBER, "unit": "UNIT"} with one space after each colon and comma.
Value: {"value": 900, "unit": "rpm"}
